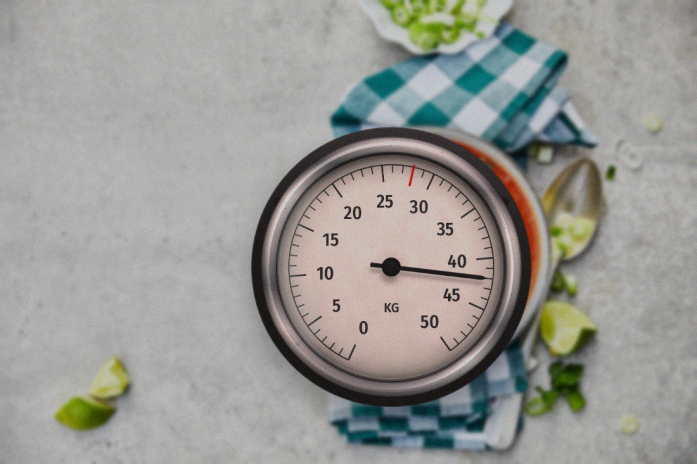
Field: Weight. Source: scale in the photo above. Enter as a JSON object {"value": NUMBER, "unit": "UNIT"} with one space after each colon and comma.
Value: {"value": 42, "unit": "kg"}
